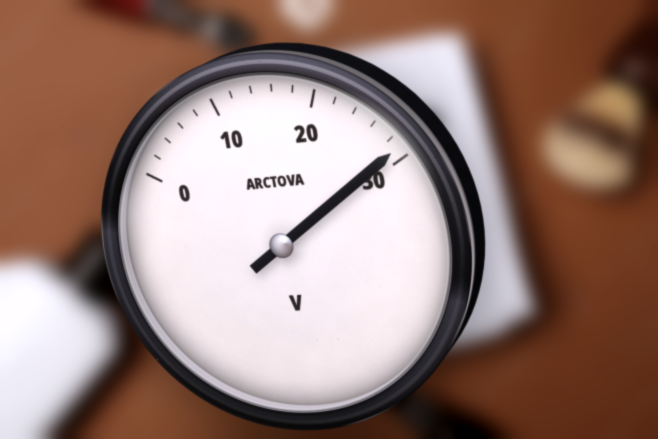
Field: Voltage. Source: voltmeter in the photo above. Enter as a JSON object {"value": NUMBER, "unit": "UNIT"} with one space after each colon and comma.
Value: {"value": 29, "unit": "V"}
